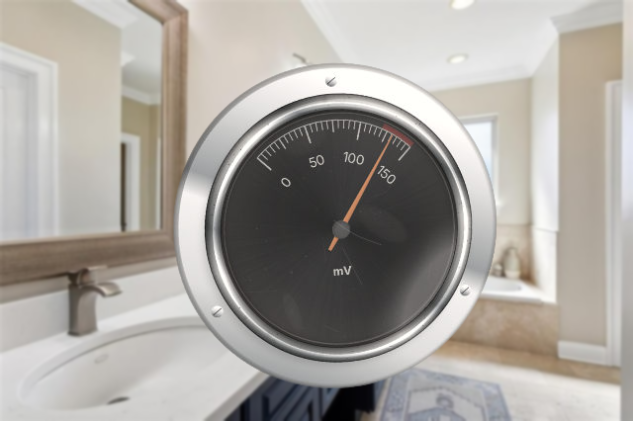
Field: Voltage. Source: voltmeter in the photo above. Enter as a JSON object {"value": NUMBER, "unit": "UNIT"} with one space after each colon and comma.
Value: {"value": 130, "unit": "mV"}
